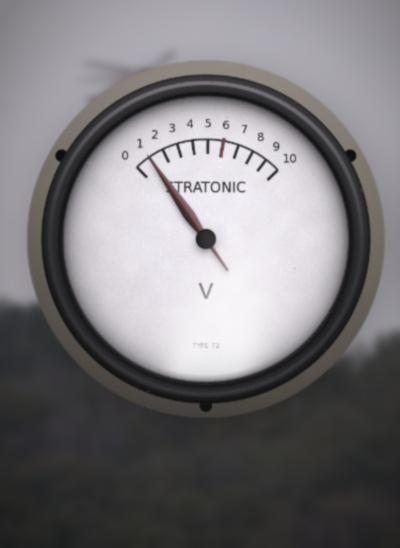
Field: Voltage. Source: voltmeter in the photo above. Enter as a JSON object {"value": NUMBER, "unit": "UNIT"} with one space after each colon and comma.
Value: {"value": 1, "unit": "V"}
